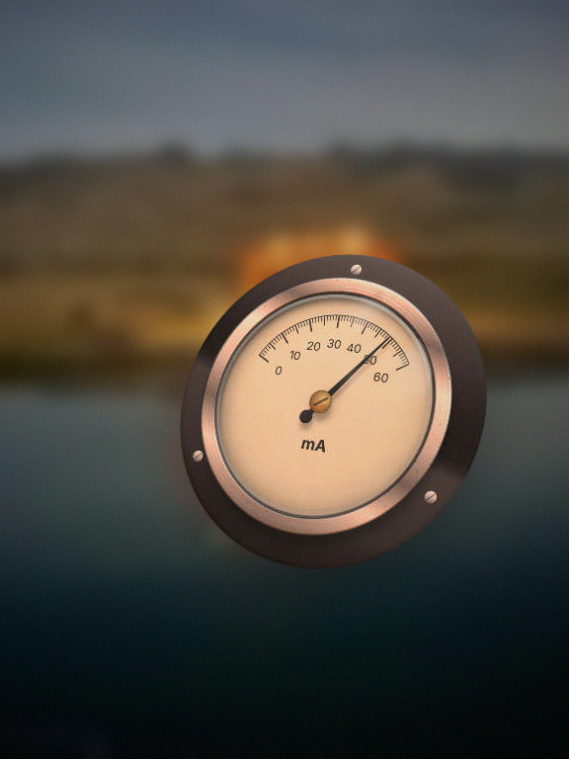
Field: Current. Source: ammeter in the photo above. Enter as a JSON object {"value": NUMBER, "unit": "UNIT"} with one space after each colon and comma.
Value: {"value": 50, "unit": "mA"}
